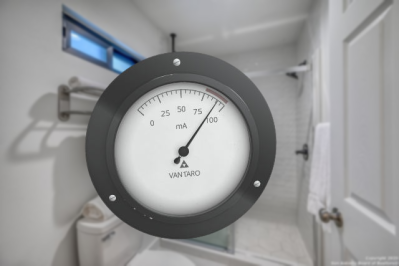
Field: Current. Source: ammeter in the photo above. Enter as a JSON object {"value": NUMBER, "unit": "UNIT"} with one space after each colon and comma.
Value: {"value": 90, "unit": "mA"}
